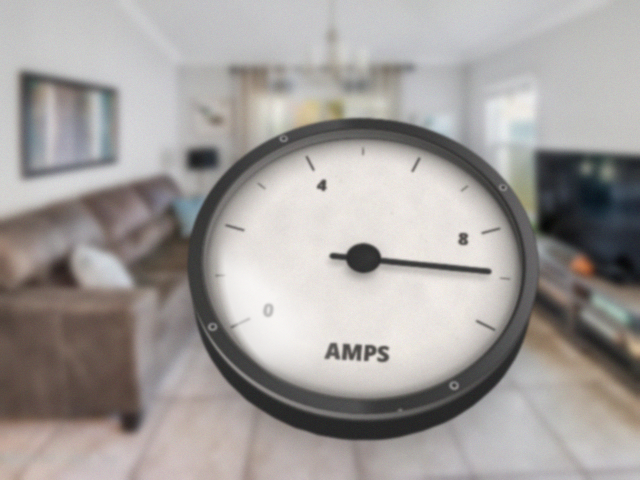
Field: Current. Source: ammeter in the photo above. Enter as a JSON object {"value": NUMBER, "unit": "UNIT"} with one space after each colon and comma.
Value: {"value": 9, "unit": "A"}
